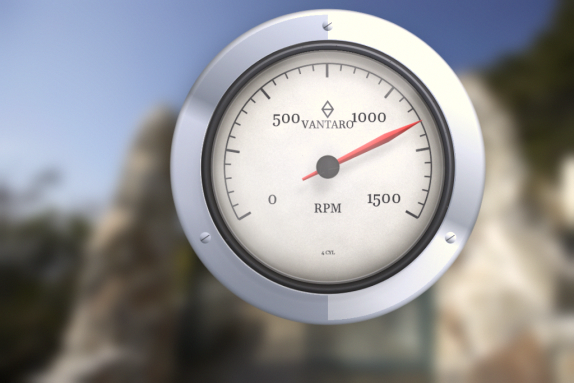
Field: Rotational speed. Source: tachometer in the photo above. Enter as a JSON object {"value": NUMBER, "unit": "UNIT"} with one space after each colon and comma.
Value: {"value": 1150, "unit": "rpm"}
